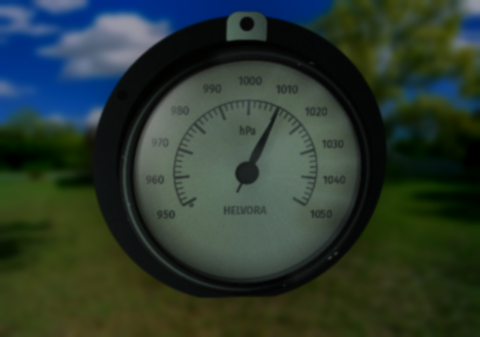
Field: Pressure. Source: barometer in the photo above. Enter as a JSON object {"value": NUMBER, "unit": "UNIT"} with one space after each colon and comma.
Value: {"value": 1010, "unit": "hPa"}
